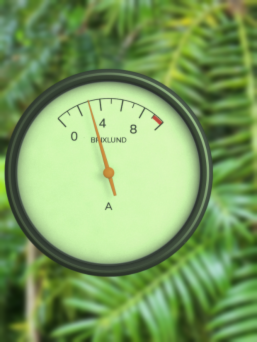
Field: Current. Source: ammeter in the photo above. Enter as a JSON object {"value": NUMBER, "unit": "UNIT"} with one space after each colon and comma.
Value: {"value": 3, "unit": "A"}
